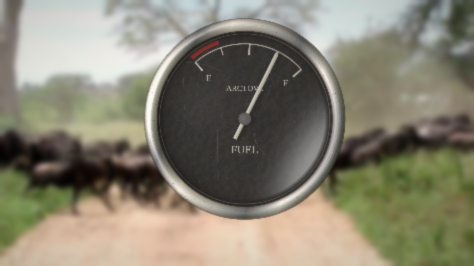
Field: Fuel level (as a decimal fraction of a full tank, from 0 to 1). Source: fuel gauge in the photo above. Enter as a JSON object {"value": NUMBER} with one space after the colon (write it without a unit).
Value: {"value": 0.75}
